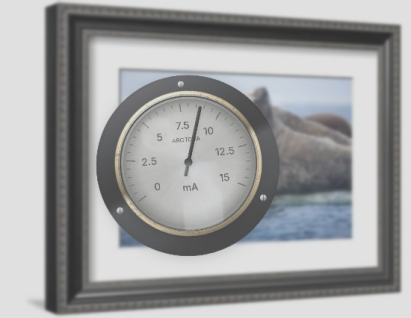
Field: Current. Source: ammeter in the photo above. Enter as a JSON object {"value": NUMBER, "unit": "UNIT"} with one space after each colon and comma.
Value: {"value": 8.75, "unit": "mA"}
